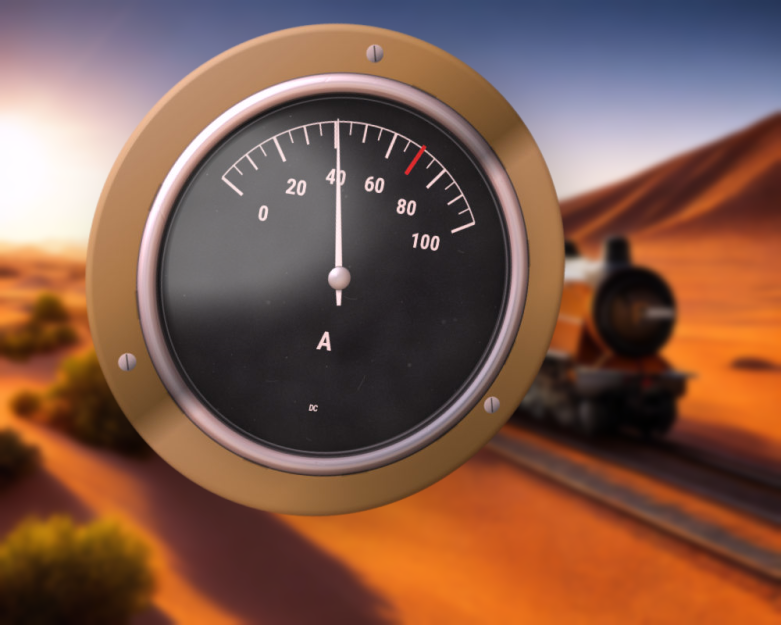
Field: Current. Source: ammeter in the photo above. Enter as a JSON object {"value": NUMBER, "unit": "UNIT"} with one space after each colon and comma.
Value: {"value": 40, "unit": "A"}
